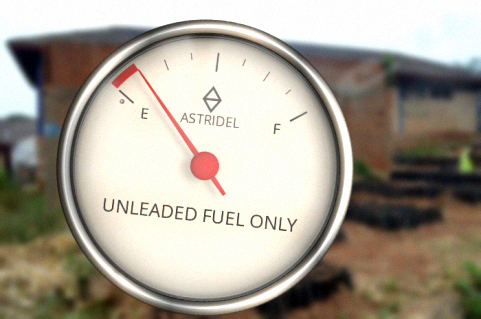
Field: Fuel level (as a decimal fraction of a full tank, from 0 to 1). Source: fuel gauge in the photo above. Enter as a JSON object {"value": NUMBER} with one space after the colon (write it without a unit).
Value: {"value": 0.125}
